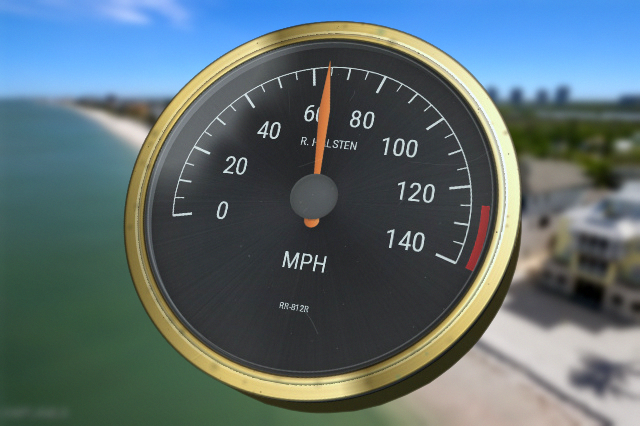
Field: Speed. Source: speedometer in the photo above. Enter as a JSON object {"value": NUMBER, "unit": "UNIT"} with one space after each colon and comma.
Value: {"value": 65, "unit": "mph"}
